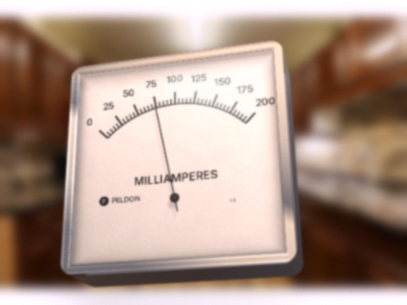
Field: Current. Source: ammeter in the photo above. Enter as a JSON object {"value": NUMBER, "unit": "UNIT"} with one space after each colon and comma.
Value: {"value": 75, "unit": "mA"}
